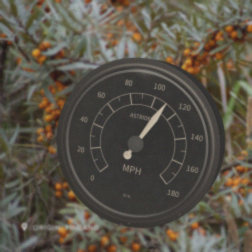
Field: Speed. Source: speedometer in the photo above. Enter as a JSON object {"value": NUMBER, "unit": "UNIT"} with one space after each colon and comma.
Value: {"value": 110, "unit": "mph"}
